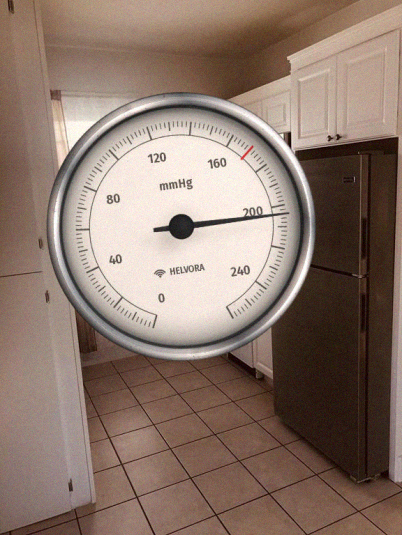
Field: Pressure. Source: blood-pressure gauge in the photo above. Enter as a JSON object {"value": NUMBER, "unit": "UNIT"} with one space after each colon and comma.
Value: {"value": 204, "unit": "mmHg"}
